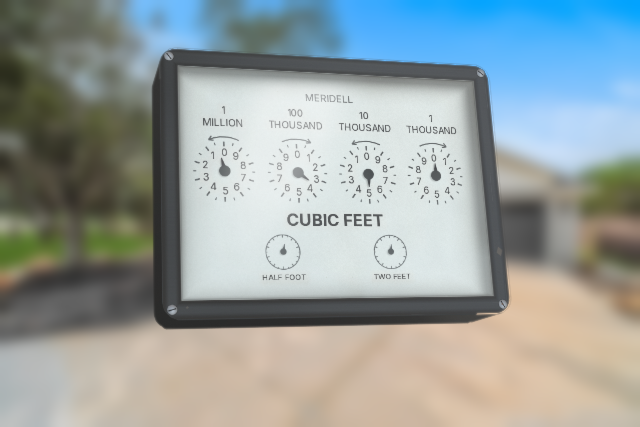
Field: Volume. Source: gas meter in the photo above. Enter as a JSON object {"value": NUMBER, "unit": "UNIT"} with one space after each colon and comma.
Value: {"value": 35000, "unit": "ft³"}
